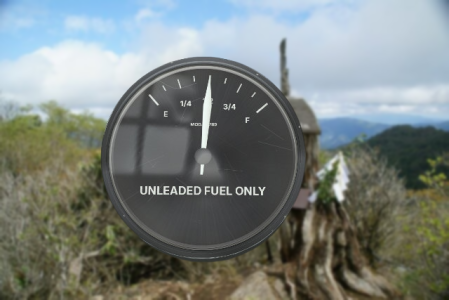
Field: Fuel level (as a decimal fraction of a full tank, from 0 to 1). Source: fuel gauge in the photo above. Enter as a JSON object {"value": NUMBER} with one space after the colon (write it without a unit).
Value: {"value": 0.5}
